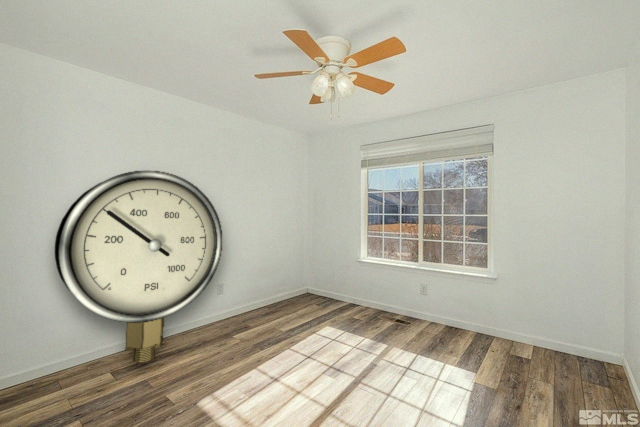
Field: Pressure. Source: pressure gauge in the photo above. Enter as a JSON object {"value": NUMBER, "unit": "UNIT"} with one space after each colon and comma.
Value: {"value": 300, "unit": "psi"}
